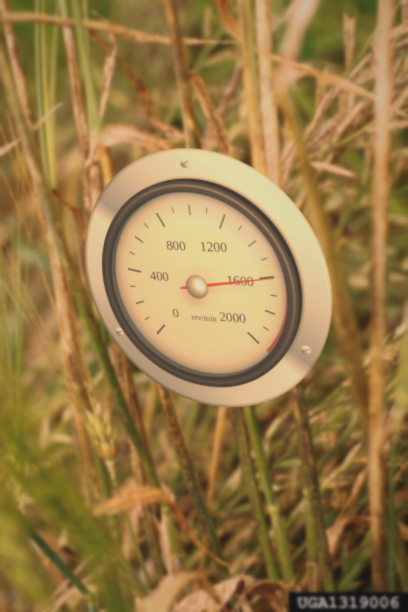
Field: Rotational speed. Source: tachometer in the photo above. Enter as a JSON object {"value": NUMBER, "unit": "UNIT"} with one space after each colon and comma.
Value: {"value": 1600, "unit": "rpm"}
